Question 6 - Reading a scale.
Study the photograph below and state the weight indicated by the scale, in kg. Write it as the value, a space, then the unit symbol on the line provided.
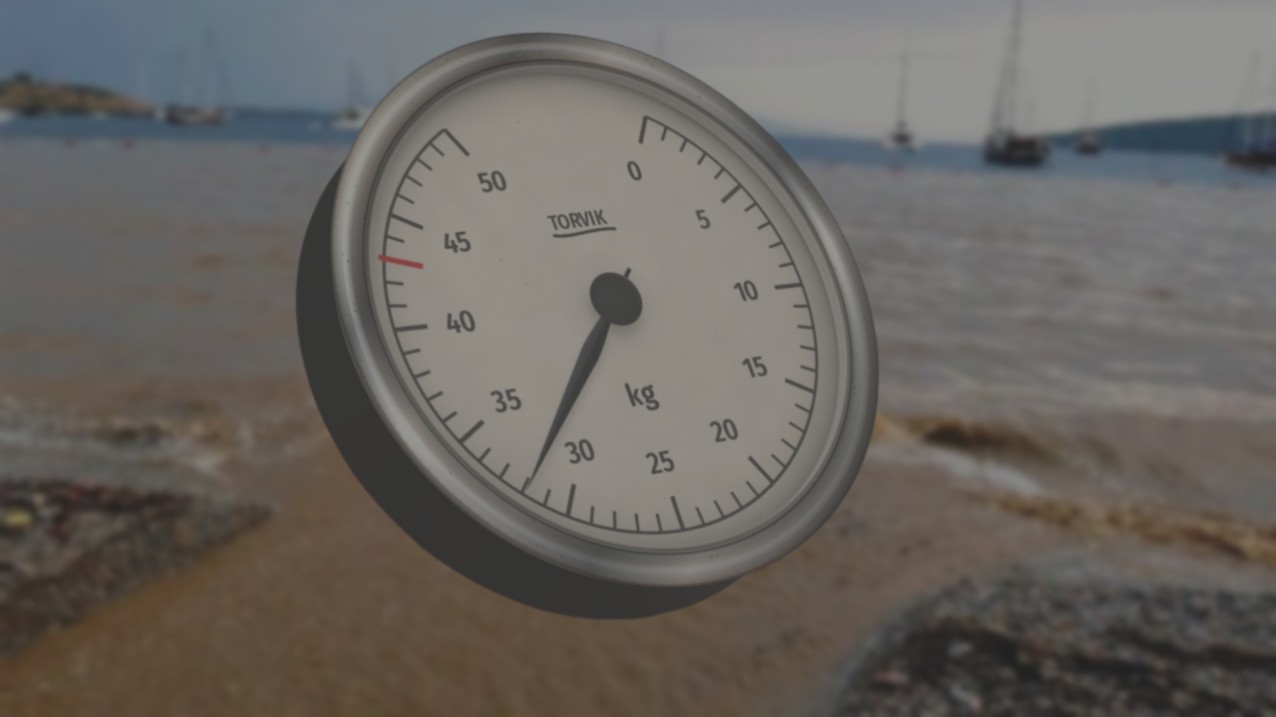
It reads 32 kg
